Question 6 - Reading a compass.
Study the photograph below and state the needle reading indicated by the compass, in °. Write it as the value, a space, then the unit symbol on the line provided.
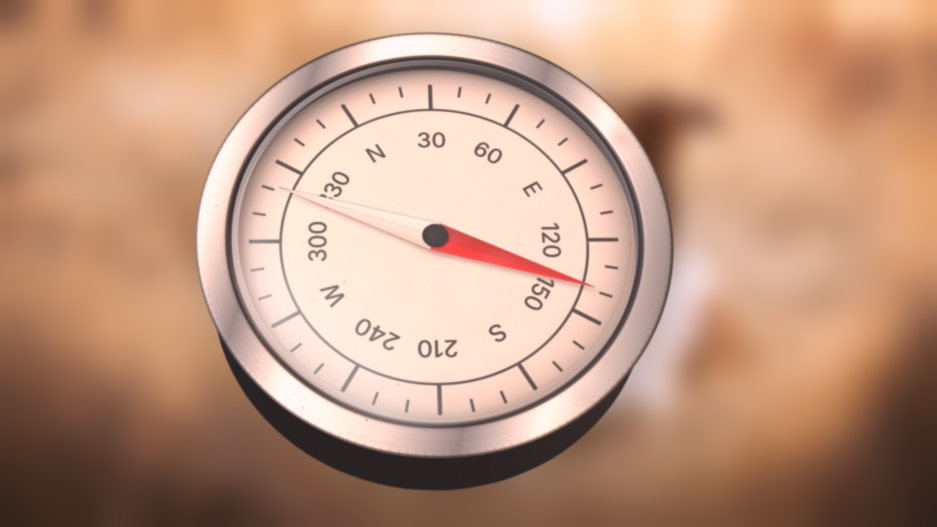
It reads 140 °
